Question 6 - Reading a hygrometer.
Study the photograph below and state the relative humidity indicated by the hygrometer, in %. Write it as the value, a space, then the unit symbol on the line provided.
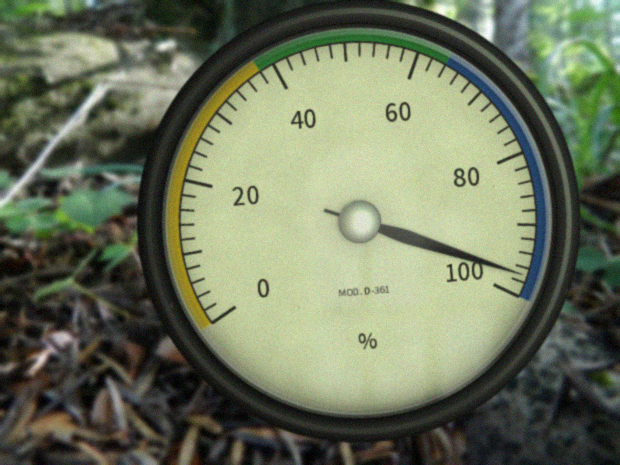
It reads 97 %
